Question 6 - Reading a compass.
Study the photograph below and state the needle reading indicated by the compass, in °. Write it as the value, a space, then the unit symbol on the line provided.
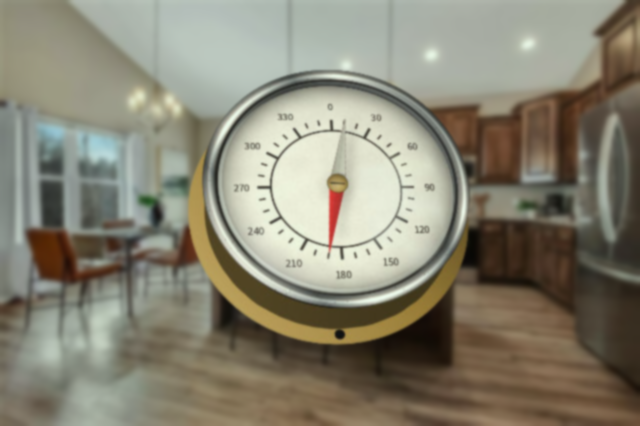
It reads 190 °
